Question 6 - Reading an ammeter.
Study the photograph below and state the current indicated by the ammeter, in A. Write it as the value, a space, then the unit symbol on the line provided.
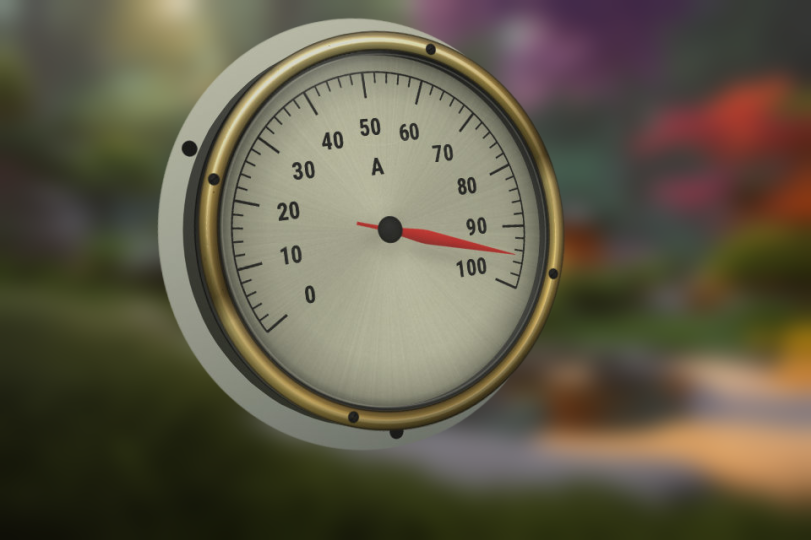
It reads 95 A
